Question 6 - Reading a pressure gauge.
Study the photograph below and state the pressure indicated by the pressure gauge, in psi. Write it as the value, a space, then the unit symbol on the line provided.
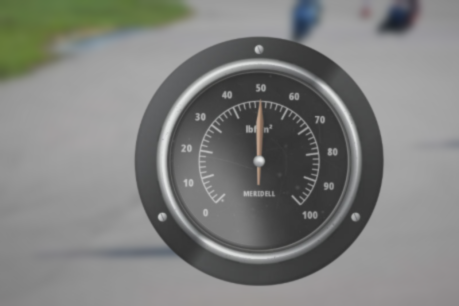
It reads 50 psi
